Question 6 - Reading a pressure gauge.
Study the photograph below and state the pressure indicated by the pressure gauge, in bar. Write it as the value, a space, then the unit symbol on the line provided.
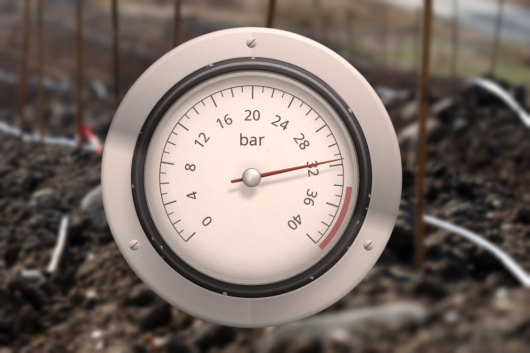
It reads 31.5 bar
